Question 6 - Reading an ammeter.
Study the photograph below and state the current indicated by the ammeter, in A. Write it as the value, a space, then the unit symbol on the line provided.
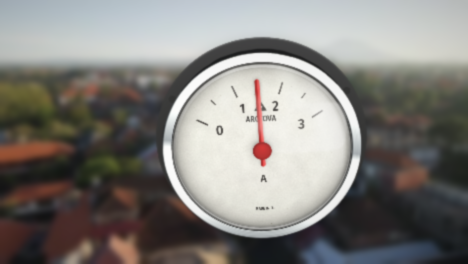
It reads 1.5 A
